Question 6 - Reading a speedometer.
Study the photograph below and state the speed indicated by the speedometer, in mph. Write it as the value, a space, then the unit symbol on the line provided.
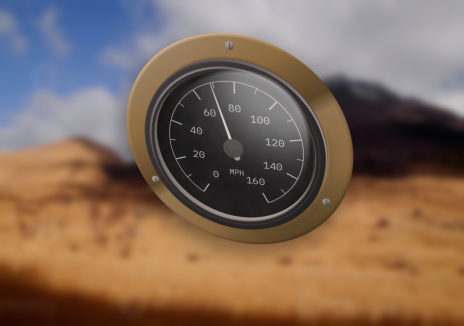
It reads 70 mph
